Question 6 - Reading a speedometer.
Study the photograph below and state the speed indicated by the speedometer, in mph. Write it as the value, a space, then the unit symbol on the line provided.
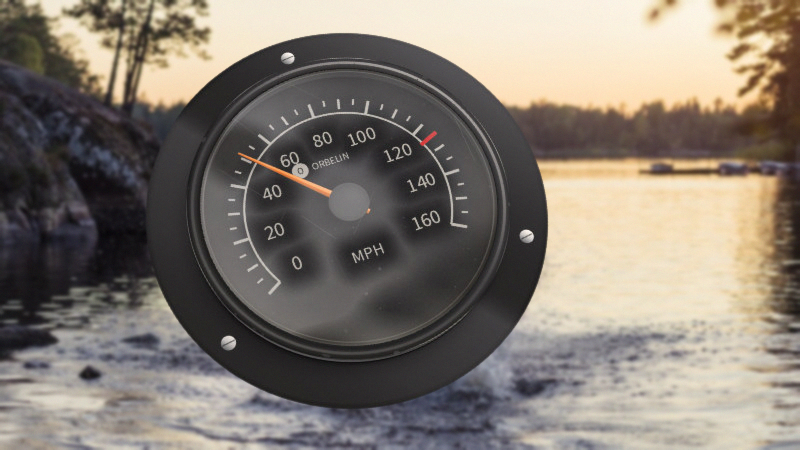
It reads 50 mph
